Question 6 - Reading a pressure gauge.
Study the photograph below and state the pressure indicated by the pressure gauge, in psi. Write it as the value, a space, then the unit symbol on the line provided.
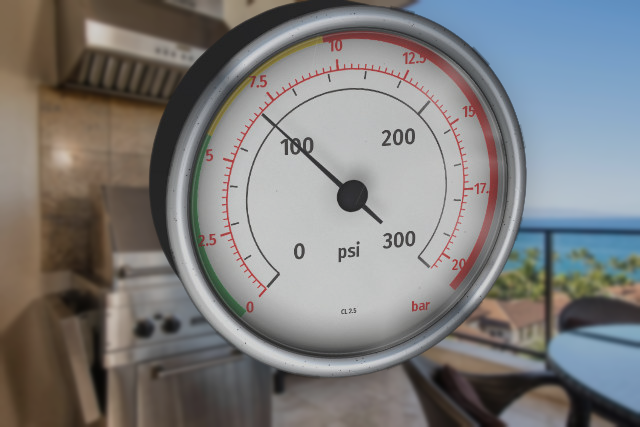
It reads 100 psi
